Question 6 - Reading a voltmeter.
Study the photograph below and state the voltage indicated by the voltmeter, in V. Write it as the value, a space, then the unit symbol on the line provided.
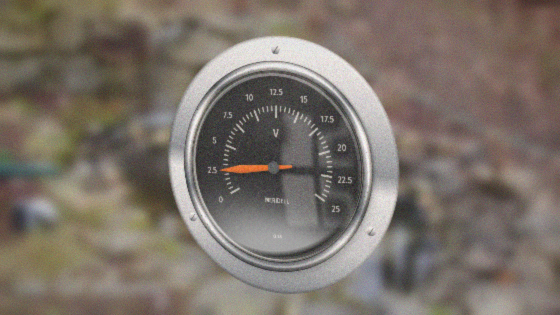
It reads 2.5 V
